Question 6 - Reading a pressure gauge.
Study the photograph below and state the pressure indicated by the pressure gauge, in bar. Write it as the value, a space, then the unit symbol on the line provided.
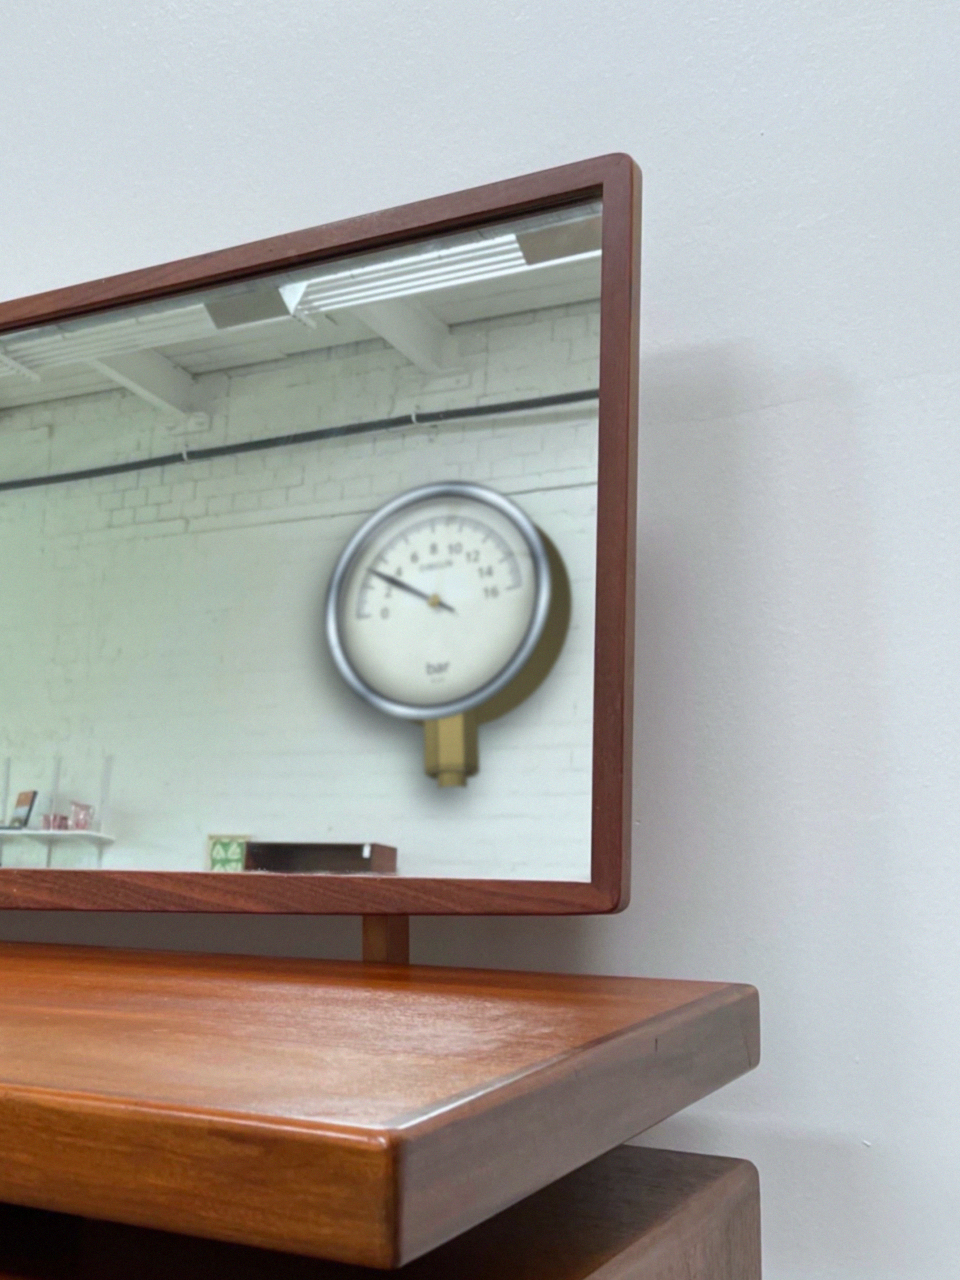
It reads 3 bar
